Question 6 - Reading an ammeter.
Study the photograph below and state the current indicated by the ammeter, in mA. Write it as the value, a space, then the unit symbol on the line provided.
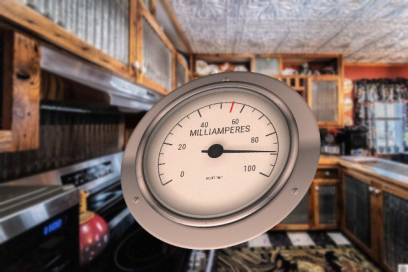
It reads 90 mA
